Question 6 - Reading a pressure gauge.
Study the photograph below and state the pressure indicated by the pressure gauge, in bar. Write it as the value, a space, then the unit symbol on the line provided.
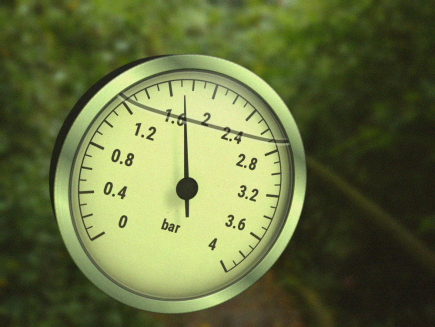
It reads 1.7 bar
